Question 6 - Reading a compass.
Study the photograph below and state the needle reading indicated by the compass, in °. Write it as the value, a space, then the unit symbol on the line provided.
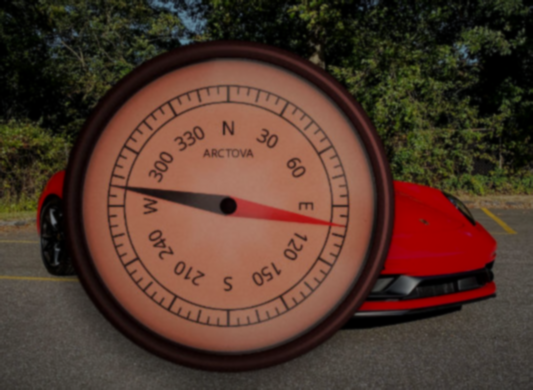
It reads 100 °
